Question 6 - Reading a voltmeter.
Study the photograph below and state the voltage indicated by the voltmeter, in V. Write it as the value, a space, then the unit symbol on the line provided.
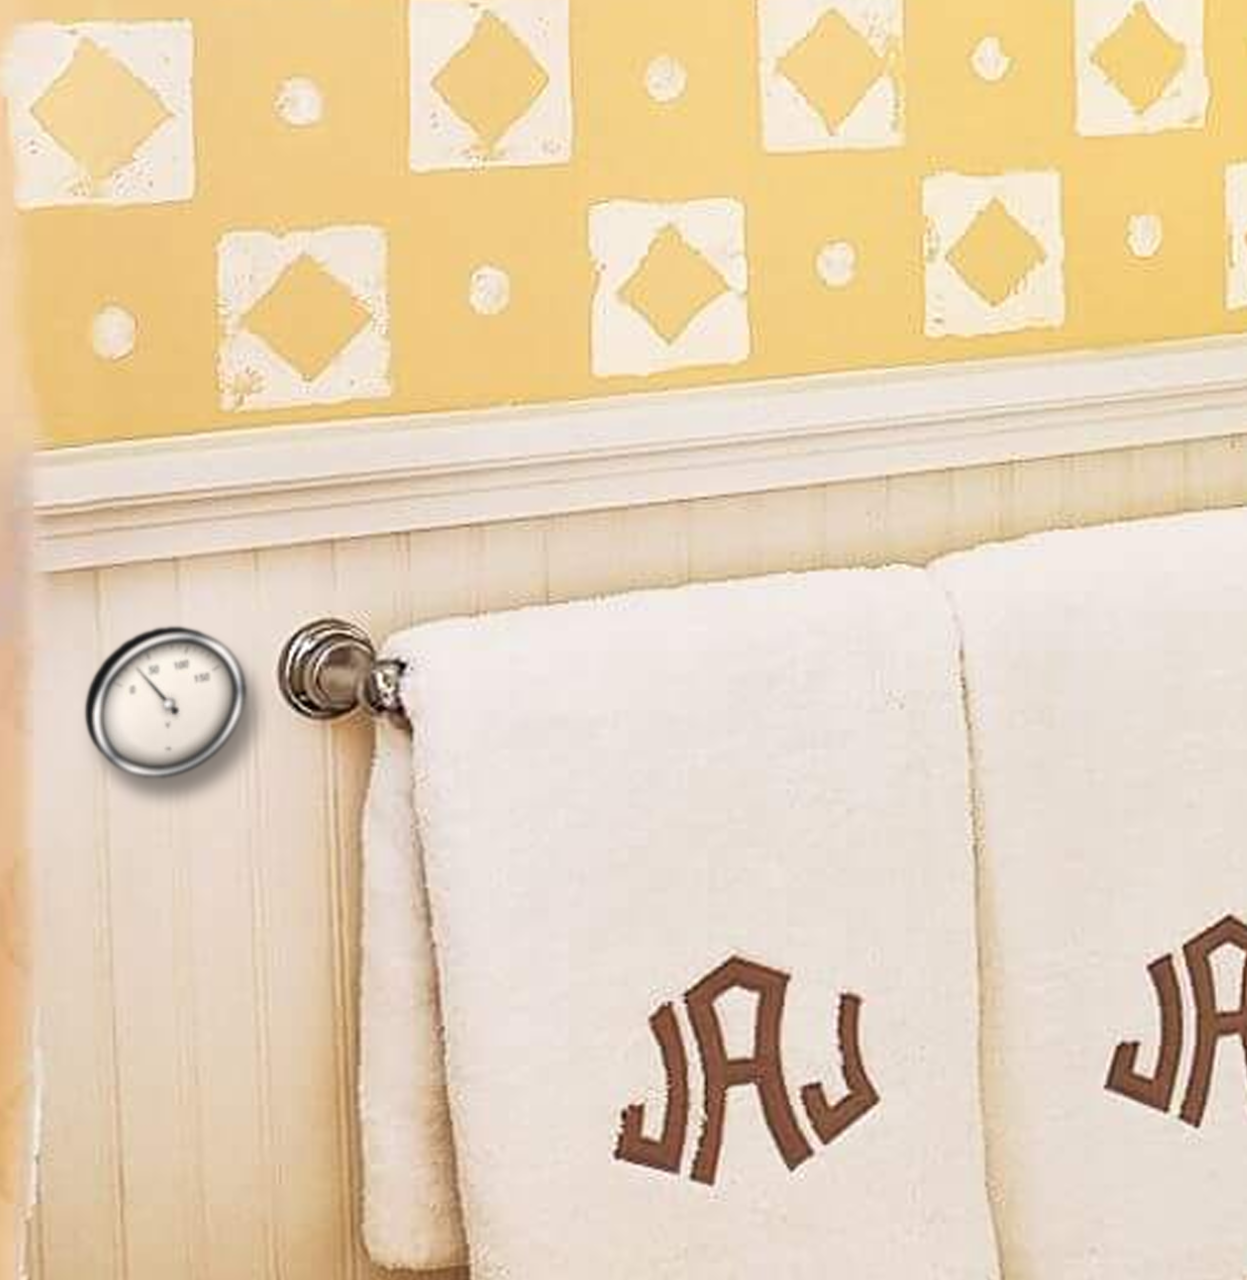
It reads 30 V
